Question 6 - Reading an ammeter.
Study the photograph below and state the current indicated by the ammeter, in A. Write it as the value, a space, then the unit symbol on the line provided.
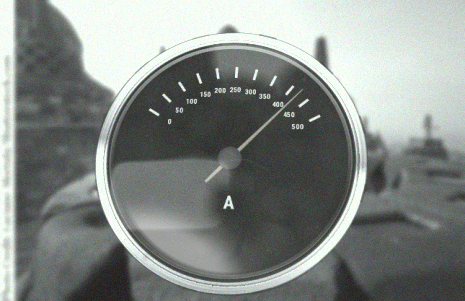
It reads 425 A
